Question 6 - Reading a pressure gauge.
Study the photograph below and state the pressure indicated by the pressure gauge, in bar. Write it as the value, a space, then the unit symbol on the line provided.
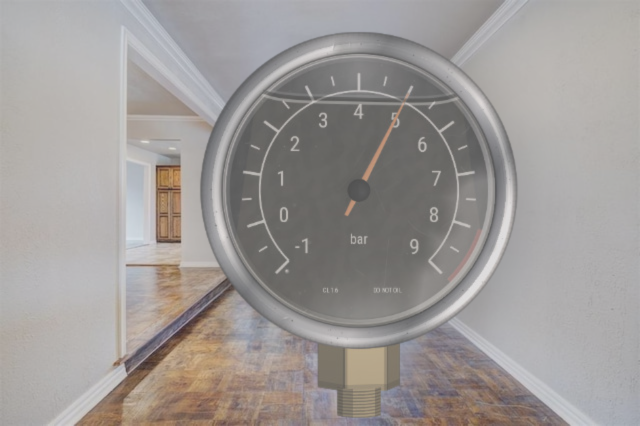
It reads 5 bar
